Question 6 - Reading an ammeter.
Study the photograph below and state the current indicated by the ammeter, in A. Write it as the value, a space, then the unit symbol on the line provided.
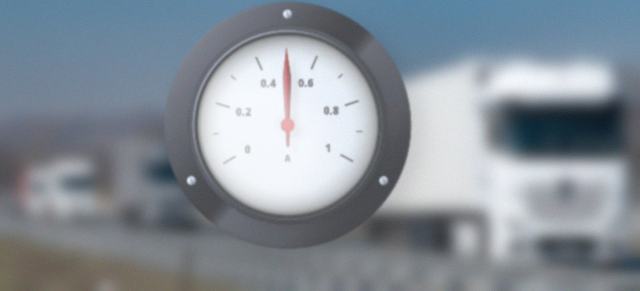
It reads 0.5 A
